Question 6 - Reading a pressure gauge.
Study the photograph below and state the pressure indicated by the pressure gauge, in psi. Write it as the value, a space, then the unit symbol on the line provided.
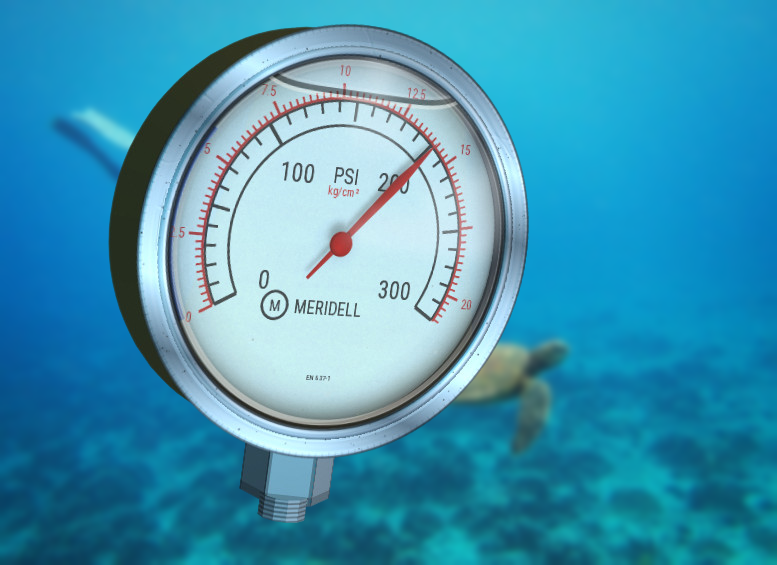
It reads 200 psi
